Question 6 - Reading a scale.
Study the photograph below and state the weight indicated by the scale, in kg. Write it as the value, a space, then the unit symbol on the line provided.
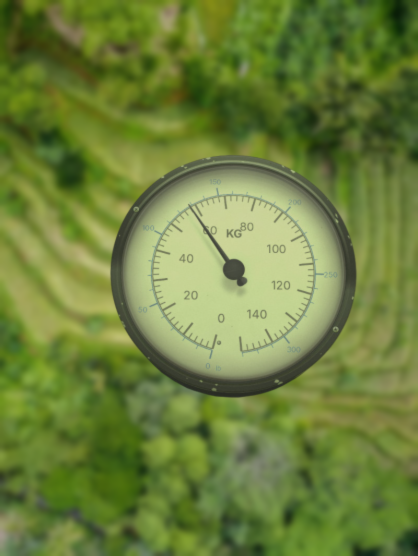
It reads 58 kg
